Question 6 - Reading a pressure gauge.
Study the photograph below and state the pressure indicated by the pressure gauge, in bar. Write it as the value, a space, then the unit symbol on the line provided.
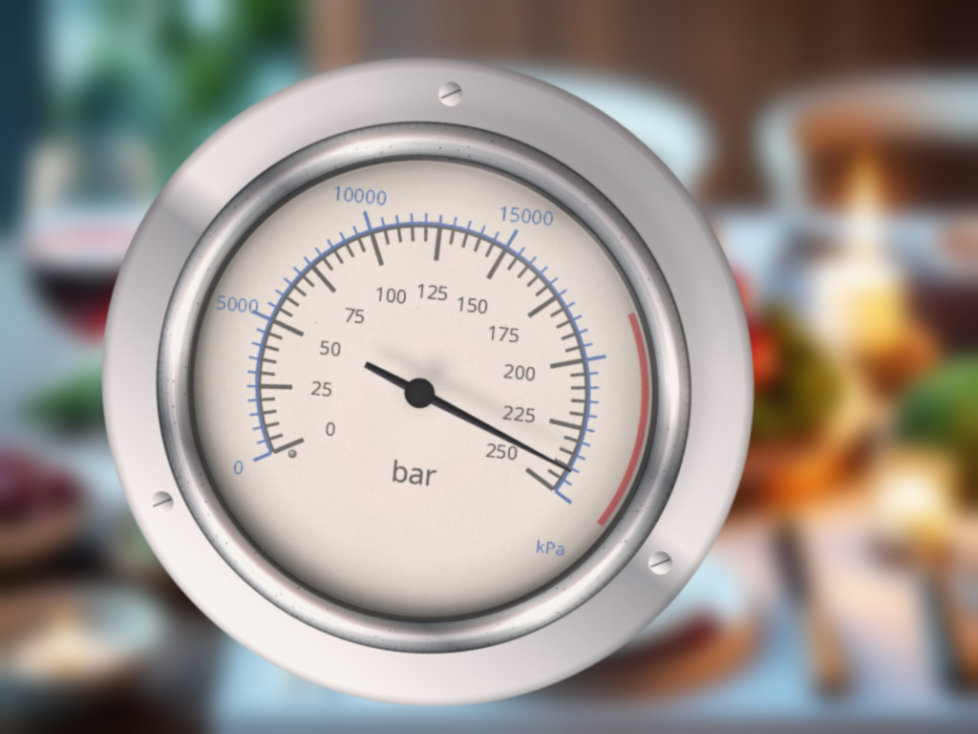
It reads 240 bar
